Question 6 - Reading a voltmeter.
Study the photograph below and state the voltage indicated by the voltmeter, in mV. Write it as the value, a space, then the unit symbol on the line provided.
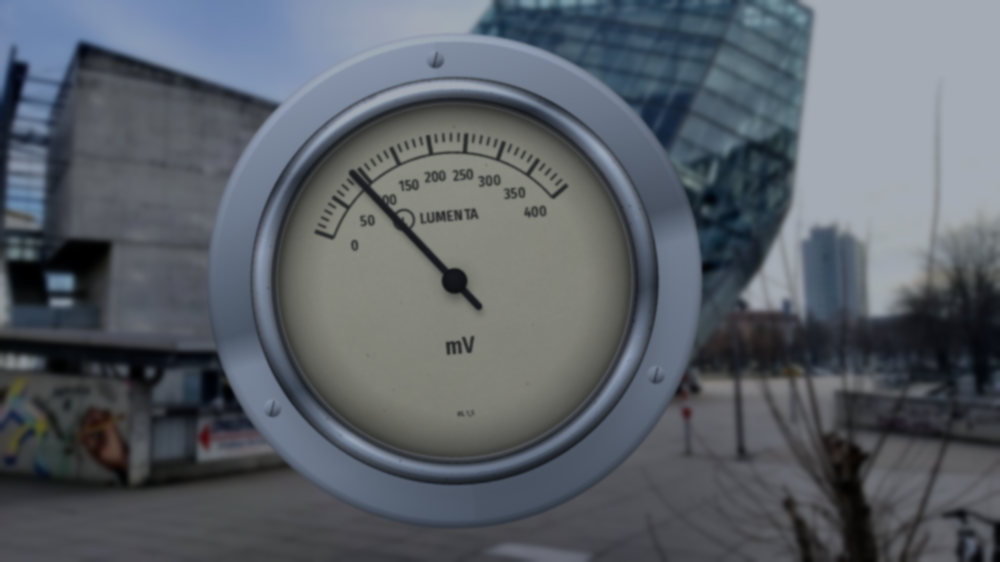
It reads 90 mV
